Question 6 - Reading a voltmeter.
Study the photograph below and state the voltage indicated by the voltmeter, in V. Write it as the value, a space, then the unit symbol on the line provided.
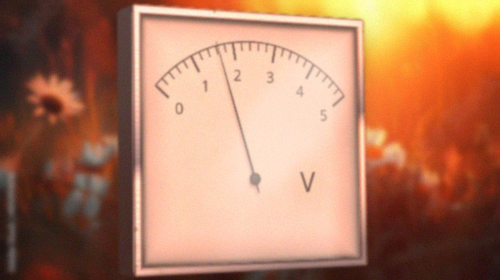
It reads 1.6 V
